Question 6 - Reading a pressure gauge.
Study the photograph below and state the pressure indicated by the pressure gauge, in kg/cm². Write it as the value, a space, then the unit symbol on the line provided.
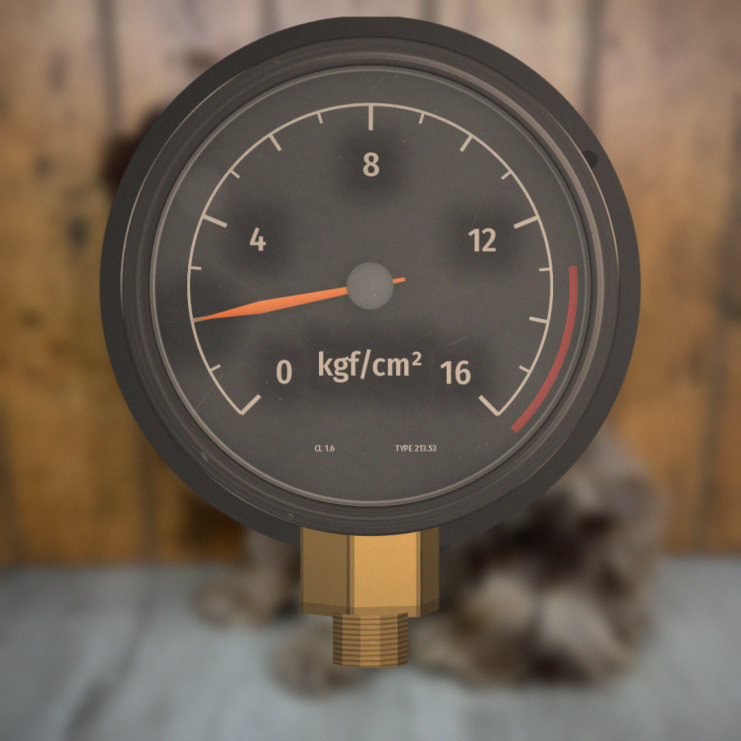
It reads 2 kg/cm²
